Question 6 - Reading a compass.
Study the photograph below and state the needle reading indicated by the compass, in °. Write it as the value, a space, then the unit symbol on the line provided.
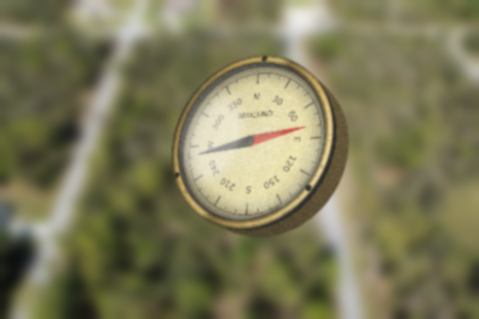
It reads 80 °
